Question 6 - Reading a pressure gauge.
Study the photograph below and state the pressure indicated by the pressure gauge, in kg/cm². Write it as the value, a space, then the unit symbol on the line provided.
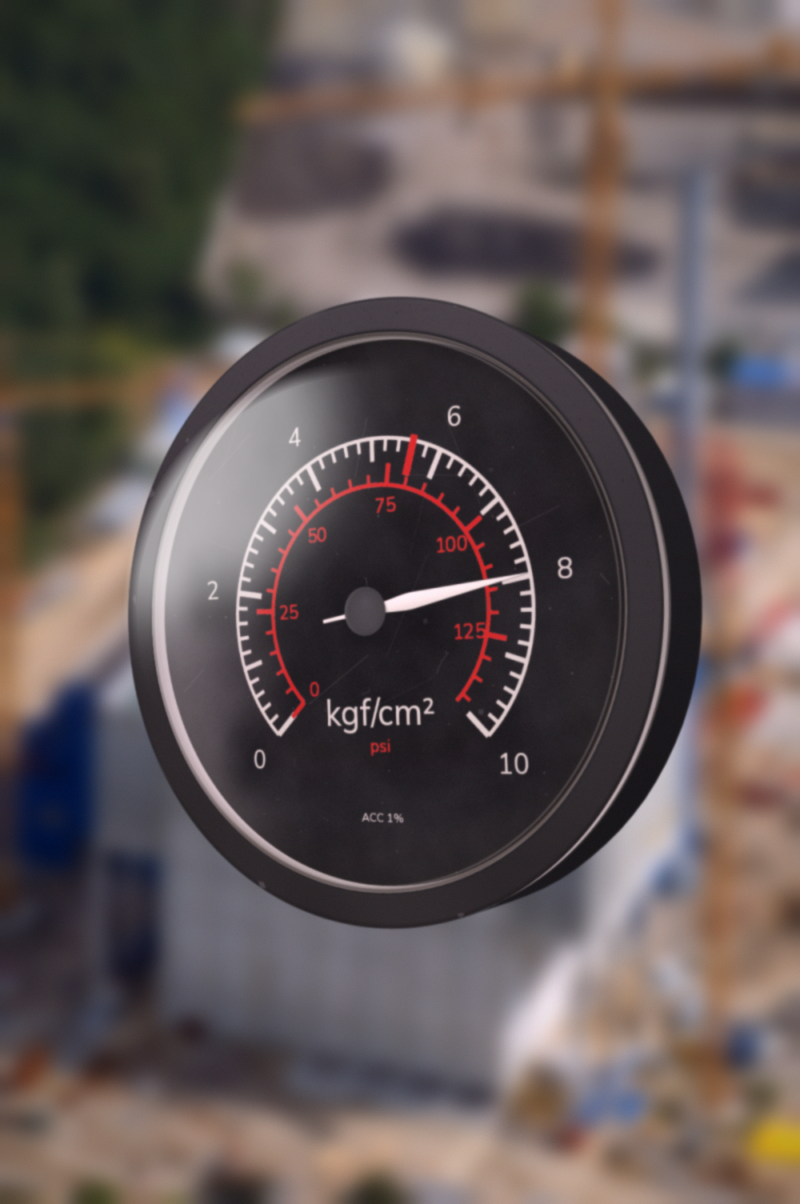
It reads 8 kg/cm²
